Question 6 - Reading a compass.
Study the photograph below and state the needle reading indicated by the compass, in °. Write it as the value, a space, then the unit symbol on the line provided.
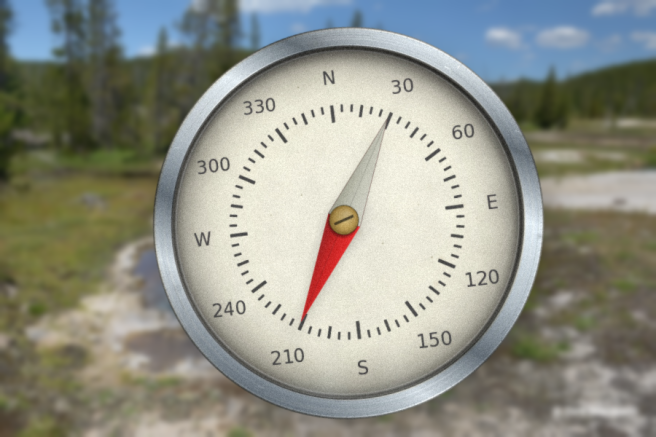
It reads 210 °
